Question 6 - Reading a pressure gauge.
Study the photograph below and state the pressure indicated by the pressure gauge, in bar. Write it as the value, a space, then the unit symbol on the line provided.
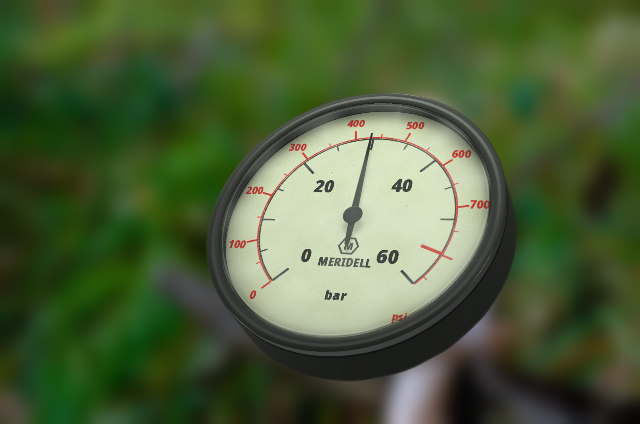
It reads 30 bar
